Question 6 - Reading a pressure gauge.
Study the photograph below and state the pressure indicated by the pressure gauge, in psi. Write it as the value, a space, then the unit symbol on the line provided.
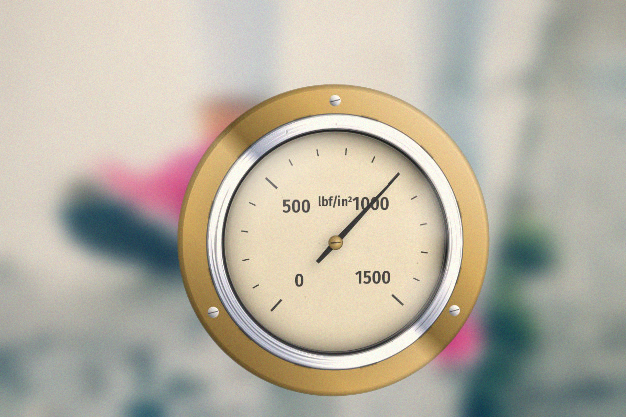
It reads 1000 psi
